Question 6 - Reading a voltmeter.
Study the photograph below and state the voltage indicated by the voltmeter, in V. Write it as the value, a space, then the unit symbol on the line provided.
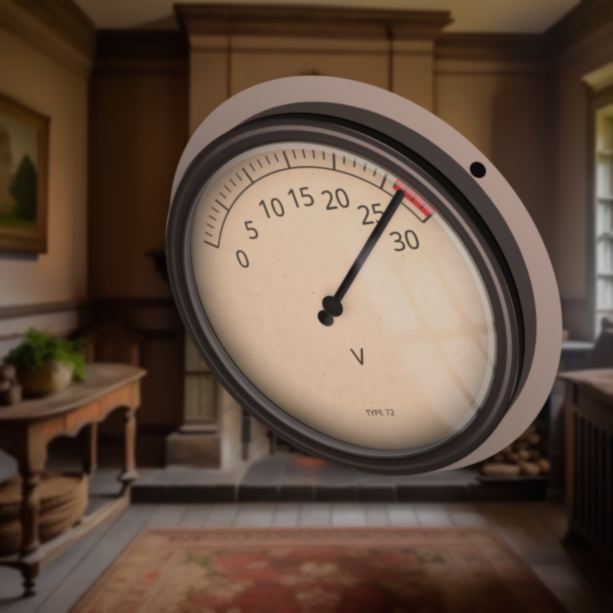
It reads 27 V
